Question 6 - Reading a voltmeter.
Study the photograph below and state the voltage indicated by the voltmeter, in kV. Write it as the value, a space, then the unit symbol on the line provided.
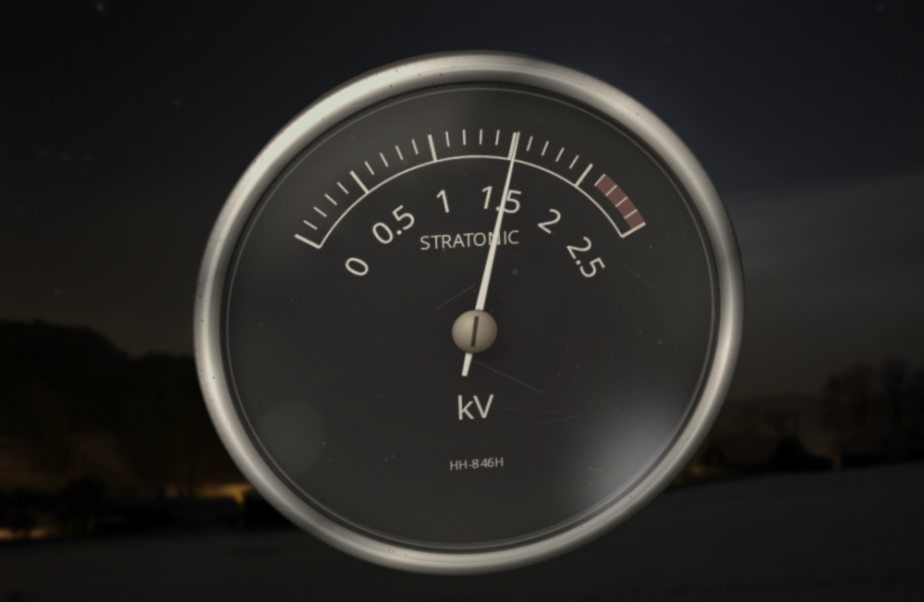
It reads 1.5 kV
